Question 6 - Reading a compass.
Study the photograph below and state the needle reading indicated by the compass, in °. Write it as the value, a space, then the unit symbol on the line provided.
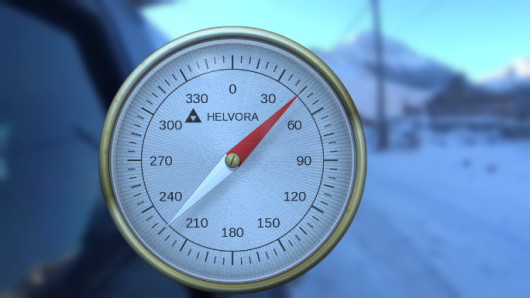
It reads 45 °
